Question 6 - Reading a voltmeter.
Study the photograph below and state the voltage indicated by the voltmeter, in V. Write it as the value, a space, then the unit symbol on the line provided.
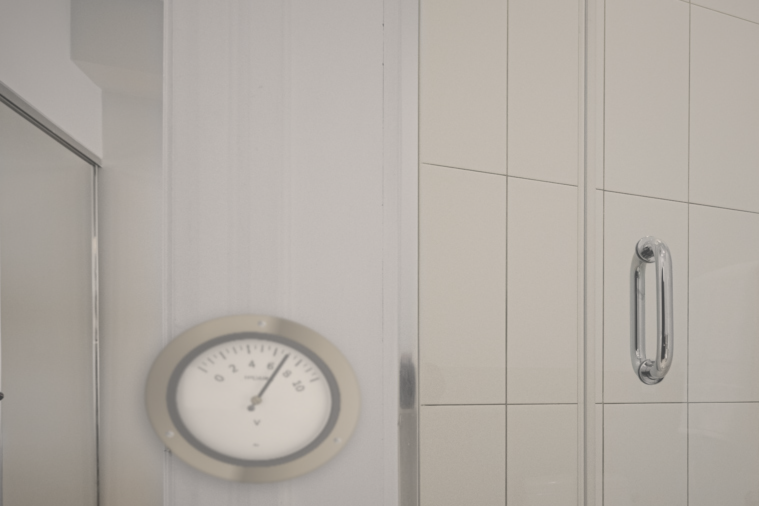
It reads 7 V
